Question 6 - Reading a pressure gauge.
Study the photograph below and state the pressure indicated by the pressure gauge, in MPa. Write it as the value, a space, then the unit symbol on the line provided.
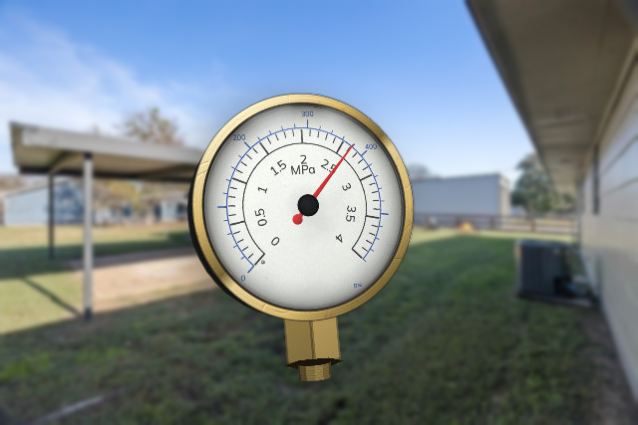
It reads 2.6 MPa
